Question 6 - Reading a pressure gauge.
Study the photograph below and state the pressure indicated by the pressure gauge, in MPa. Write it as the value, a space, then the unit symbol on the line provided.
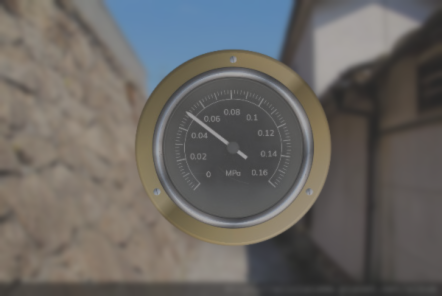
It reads 0.05 MPa
